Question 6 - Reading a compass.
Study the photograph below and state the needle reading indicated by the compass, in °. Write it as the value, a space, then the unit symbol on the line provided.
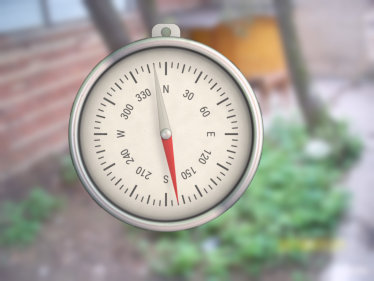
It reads 170 °
